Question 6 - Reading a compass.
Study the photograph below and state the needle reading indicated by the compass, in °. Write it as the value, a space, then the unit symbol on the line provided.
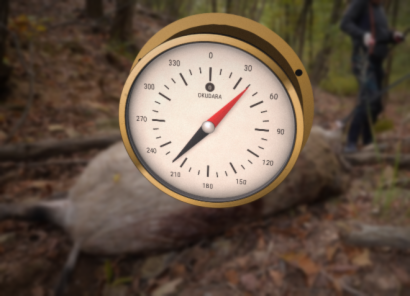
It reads 40 °
